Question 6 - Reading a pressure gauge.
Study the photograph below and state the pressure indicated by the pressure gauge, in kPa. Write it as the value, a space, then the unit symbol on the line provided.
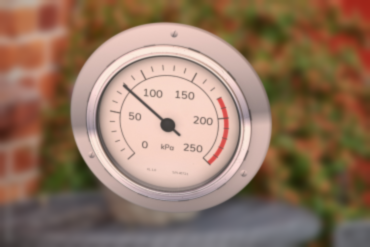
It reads 80 kPa
